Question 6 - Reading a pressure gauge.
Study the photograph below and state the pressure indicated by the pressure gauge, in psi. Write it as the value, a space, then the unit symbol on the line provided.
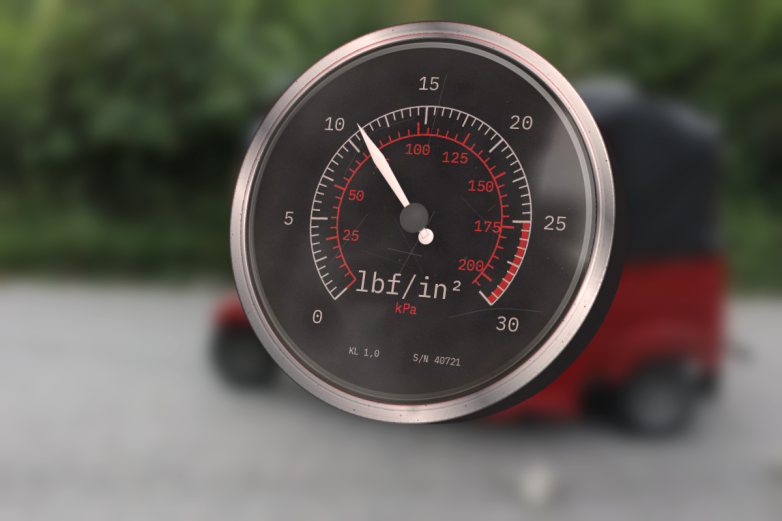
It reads 11 psi
